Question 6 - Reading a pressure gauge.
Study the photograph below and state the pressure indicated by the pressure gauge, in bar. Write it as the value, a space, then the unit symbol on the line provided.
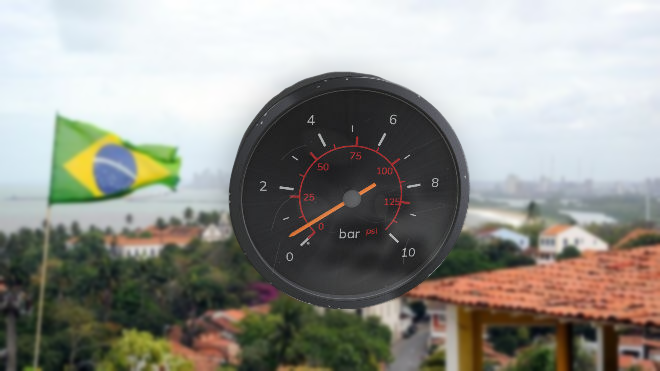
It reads 0.5 bar
